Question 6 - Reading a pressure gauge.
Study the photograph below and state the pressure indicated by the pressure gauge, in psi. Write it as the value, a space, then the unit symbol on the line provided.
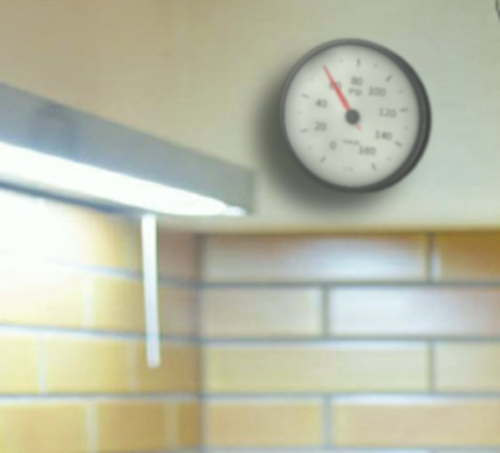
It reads 60 psi
